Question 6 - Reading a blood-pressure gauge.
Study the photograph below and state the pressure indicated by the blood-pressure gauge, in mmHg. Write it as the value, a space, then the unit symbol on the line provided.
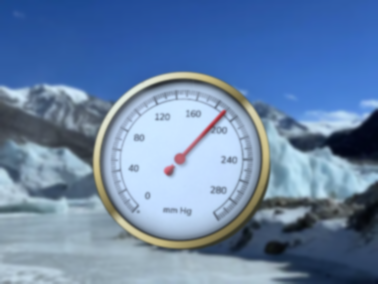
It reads 190 mmHg
